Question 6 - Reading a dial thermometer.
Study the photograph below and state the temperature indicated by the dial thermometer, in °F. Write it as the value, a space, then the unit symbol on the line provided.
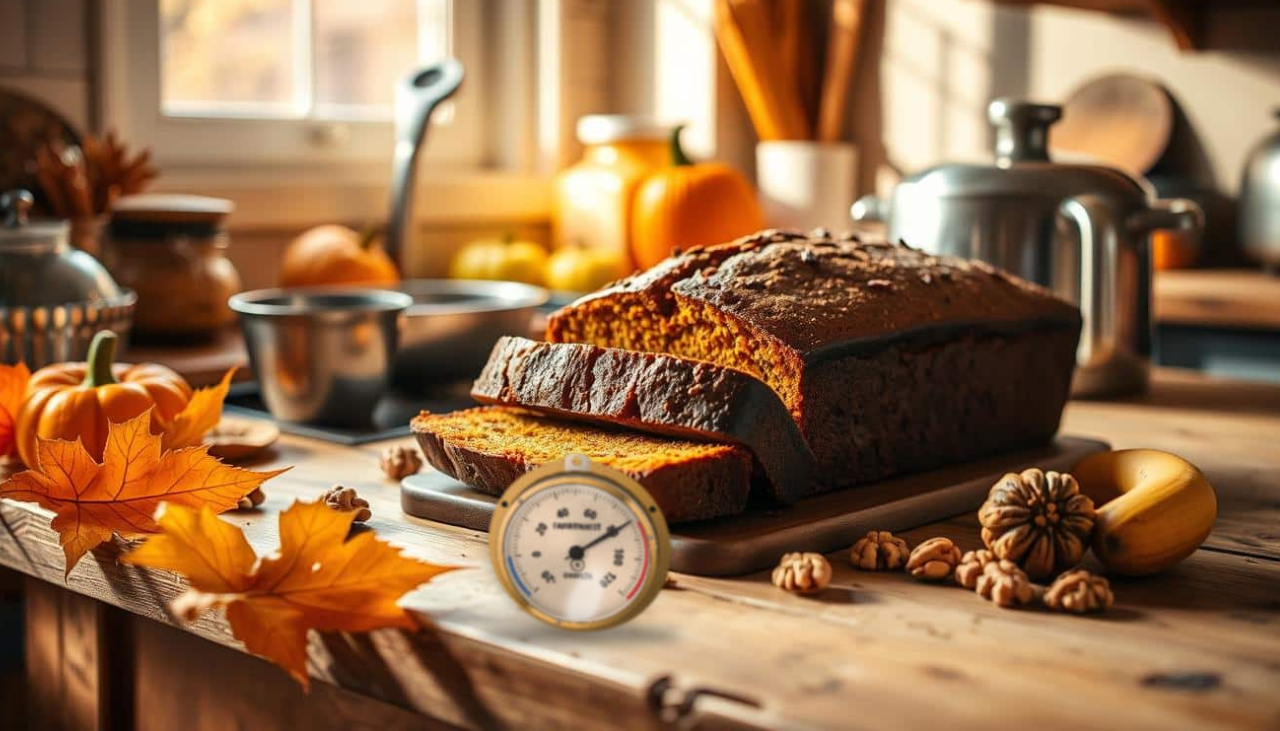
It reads 80 °F
